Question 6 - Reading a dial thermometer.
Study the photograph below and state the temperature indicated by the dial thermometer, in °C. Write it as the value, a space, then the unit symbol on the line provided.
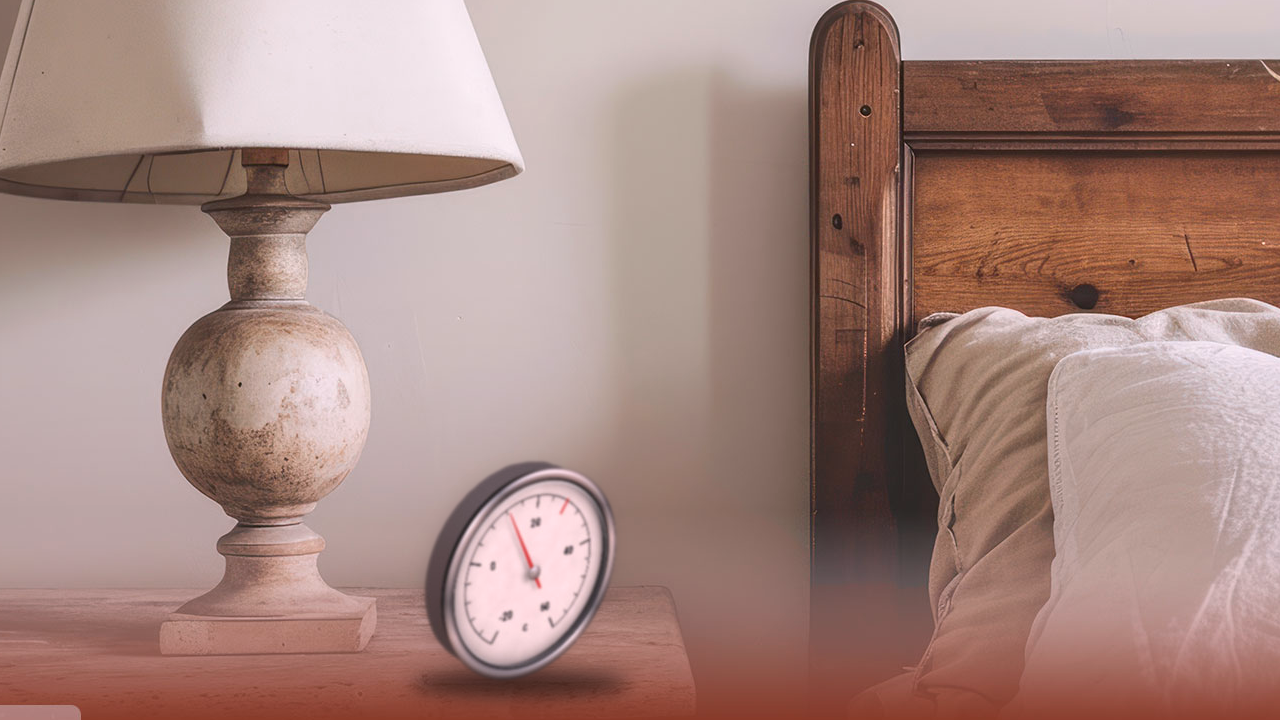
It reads 12 °C
